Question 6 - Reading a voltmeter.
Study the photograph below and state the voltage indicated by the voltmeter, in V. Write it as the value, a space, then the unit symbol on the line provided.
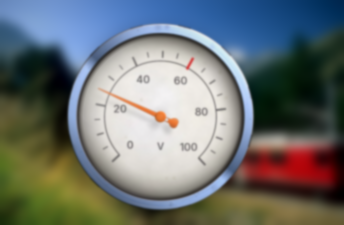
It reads 25 V
